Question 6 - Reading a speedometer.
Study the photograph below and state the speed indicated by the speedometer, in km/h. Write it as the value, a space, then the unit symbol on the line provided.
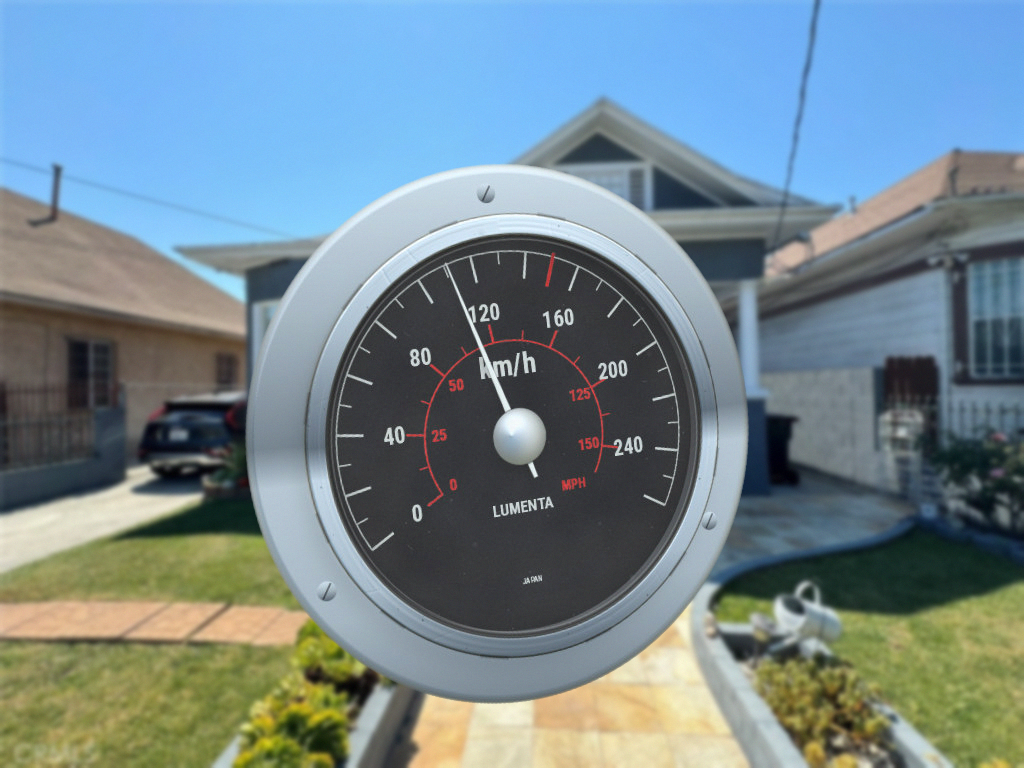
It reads 110 km/h
